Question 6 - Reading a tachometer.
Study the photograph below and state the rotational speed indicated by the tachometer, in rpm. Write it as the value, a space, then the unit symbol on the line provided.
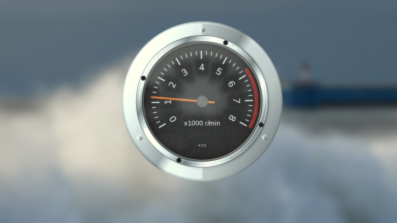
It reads 1200 rpm
